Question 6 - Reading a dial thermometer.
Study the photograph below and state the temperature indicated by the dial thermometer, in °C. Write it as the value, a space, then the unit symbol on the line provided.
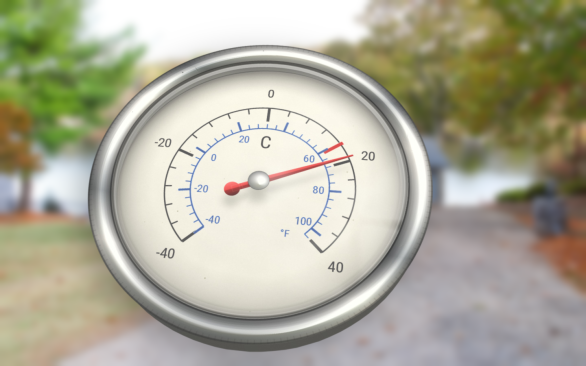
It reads 20 °C
